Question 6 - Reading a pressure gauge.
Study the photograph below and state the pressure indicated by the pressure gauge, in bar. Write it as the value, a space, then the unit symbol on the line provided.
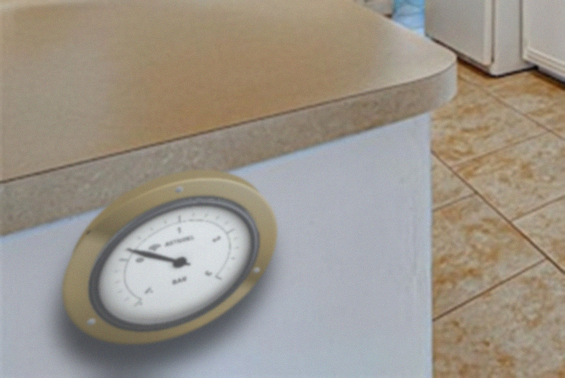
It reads 0.2 bar
